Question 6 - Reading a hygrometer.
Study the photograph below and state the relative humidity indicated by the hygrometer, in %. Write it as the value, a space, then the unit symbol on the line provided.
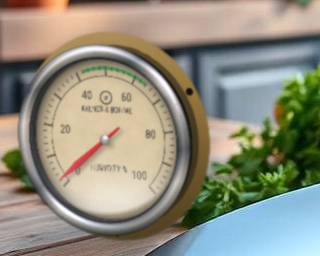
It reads 2 %
